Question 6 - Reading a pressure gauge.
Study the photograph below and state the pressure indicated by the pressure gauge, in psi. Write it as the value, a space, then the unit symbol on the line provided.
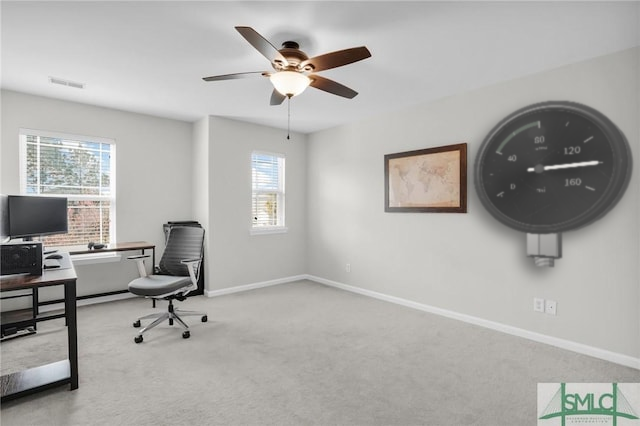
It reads 140 psi
